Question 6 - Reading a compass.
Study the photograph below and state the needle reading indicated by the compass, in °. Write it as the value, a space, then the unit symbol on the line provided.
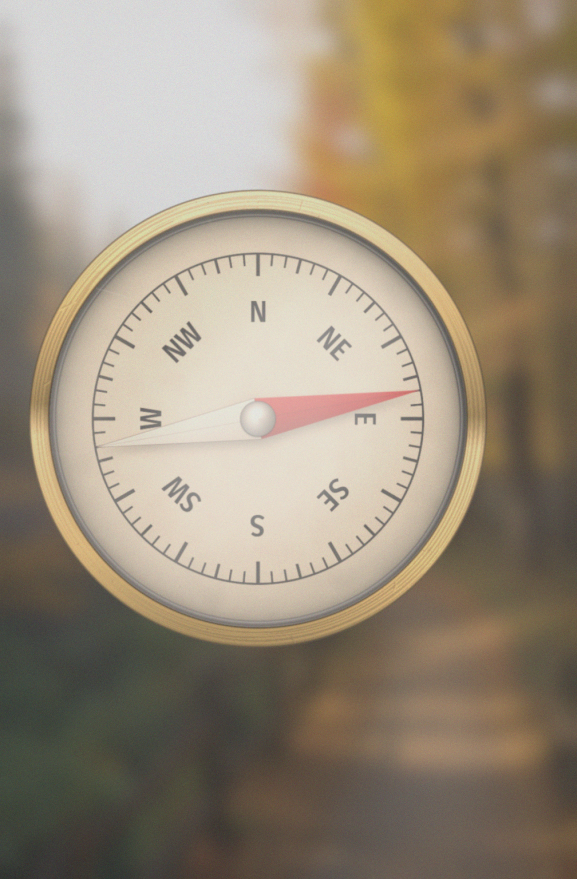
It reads 80 °
